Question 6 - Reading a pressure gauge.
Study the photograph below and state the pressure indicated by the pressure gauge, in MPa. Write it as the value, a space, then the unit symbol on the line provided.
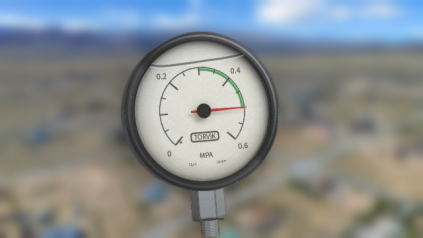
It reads 0.5 MPa
